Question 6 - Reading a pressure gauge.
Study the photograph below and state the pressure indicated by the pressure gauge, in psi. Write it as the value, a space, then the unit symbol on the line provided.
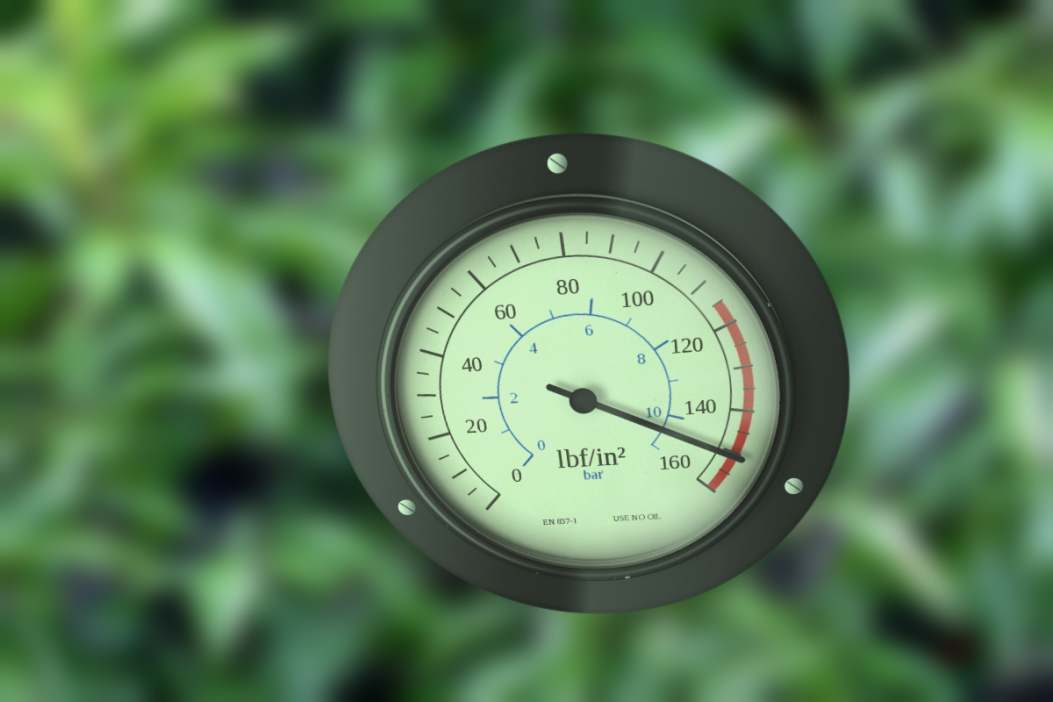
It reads 150 psi
